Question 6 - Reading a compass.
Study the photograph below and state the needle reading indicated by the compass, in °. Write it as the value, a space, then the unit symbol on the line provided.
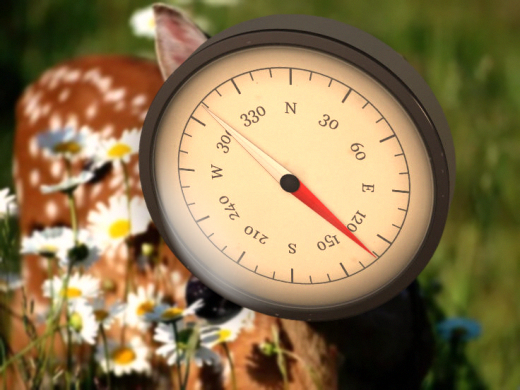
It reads 130 °
